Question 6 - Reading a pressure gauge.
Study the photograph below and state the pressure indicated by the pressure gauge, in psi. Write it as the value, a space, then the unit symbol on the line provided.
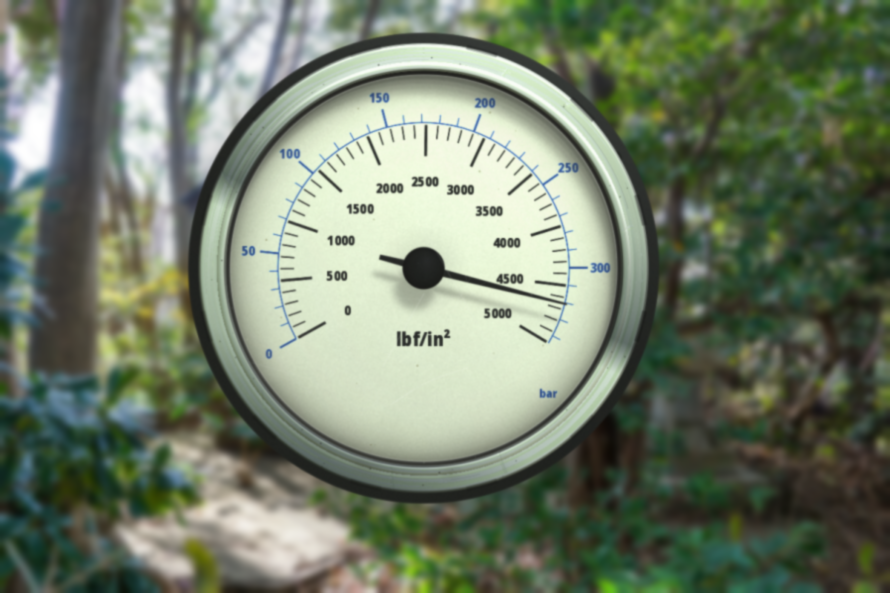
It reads 4650 psi
